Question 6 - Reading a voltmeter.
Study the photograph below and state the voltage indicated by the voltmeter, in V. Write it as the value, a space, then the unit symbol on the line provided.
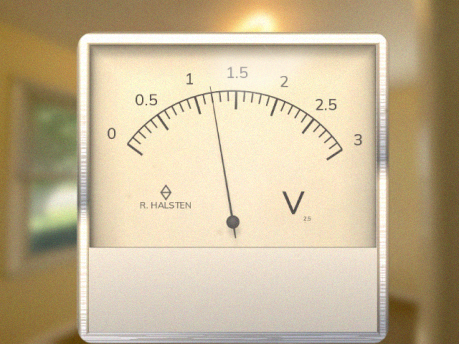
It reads 1.2 V
